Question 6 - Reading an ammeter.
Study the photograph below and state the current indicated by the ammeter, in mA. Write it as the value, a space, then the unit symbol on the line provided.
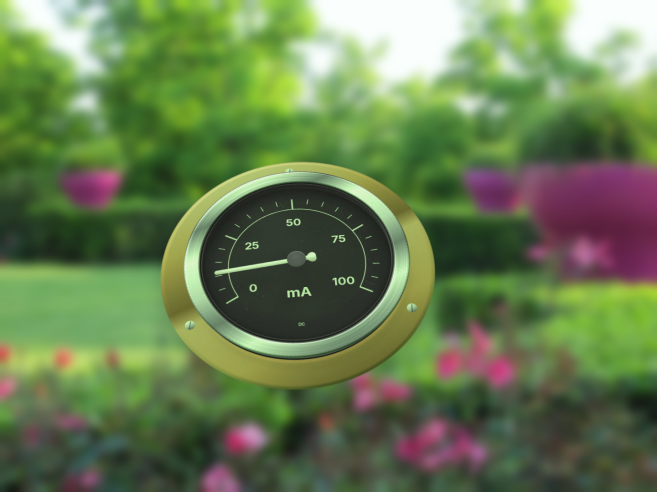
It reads 10 mA
